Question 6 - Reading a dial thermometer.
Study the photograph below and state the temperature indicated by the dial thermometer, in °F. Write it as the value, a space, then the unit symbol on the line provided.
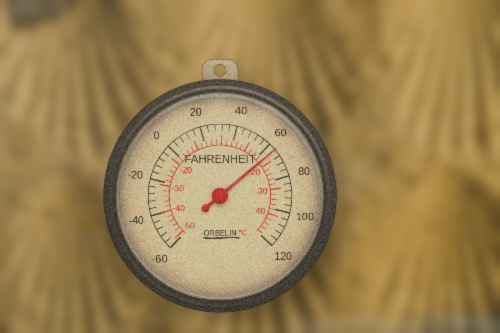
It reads 64 °F
